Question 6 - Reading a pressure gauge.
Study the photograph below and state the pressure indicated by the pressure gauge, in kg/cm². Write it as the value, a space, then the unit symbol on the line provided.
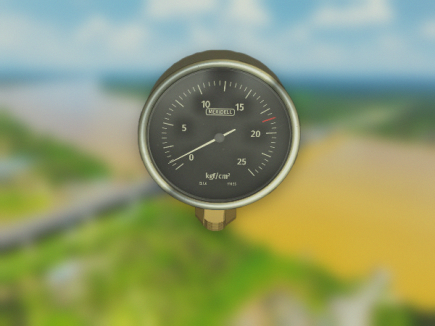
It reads 1 kg/cm²
